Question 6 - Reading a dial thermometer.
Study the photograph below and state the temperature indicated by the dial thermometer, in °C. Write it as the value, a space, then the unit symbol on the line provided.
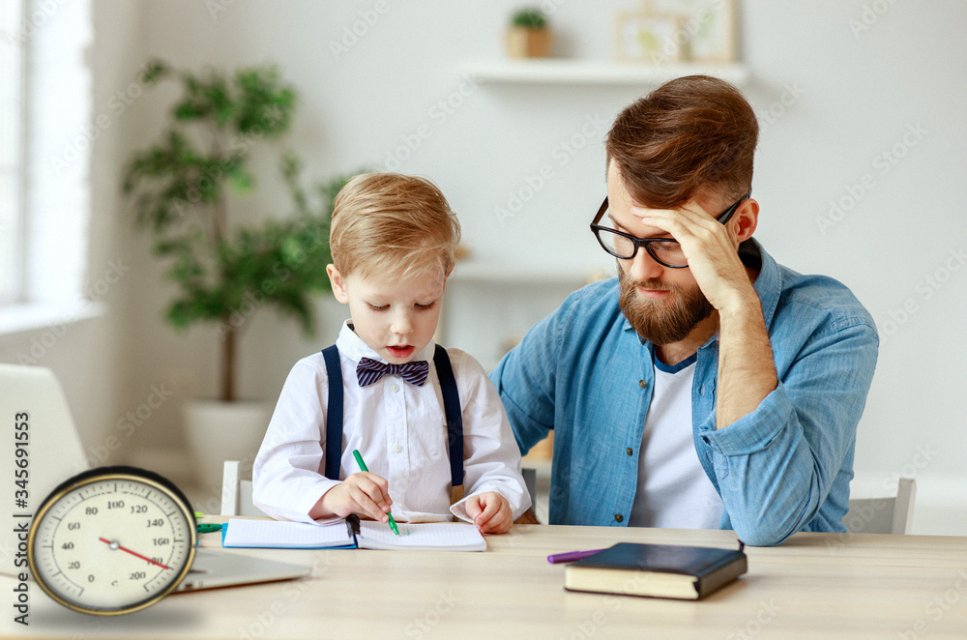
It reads 180 °C
